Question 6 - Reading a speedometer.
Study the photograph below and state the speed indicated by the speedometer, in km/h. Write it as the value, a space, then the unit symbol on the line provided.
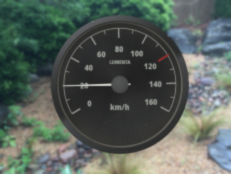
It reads 20 km/h
